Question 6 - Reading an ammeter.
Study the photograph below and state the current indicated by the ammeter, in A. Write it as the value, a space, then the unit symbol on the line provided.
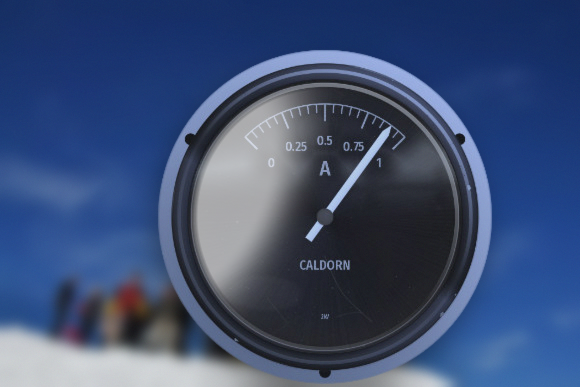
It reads 0.9 A
